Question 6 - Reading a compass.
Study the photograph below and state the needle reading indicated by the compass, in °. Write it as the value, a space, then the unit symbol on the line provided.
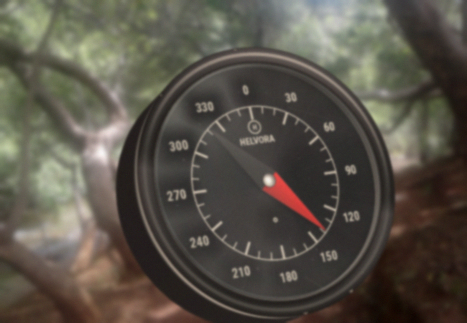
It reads 140 °
